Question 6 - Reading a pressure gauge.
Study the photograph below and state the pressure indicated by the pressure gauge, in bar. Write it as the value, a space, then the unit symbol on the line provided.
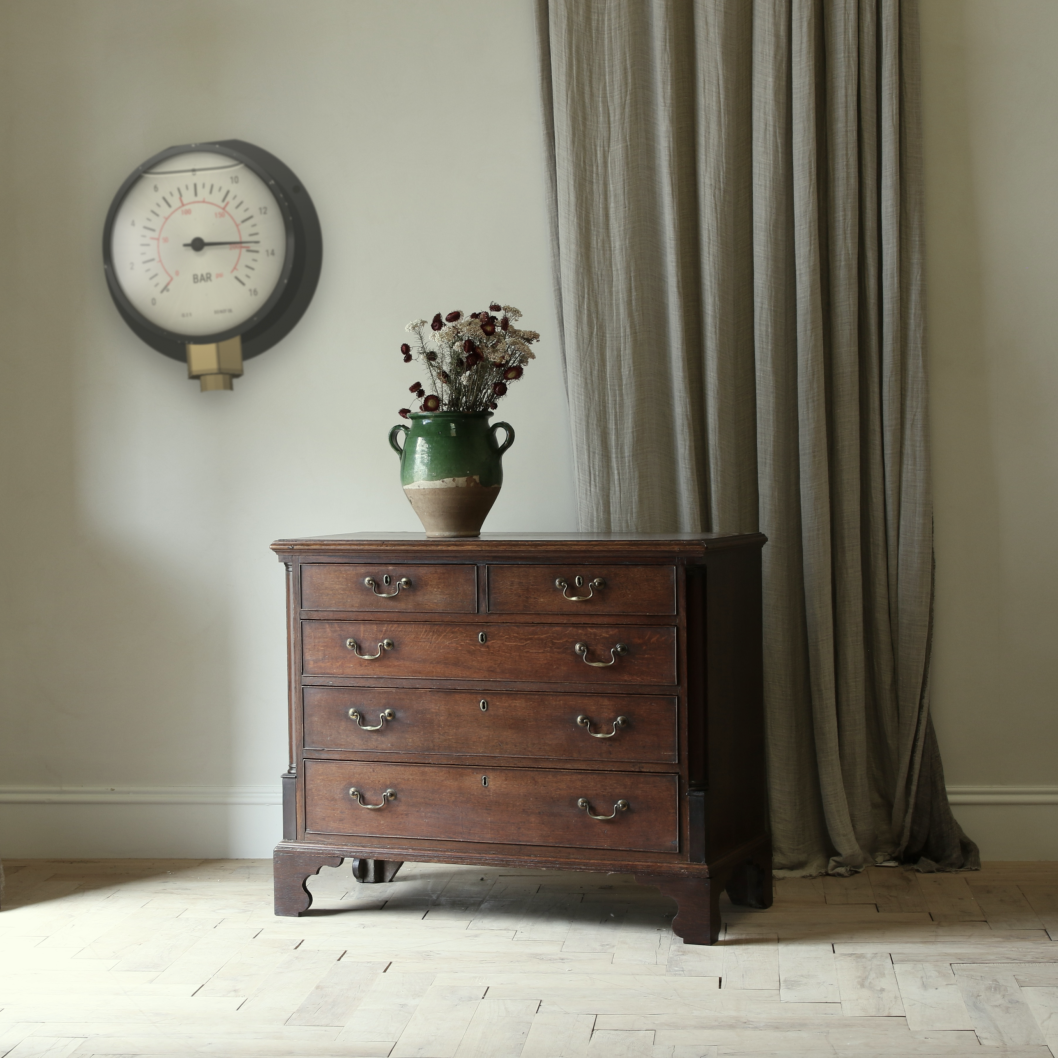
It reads 13.5 bar
